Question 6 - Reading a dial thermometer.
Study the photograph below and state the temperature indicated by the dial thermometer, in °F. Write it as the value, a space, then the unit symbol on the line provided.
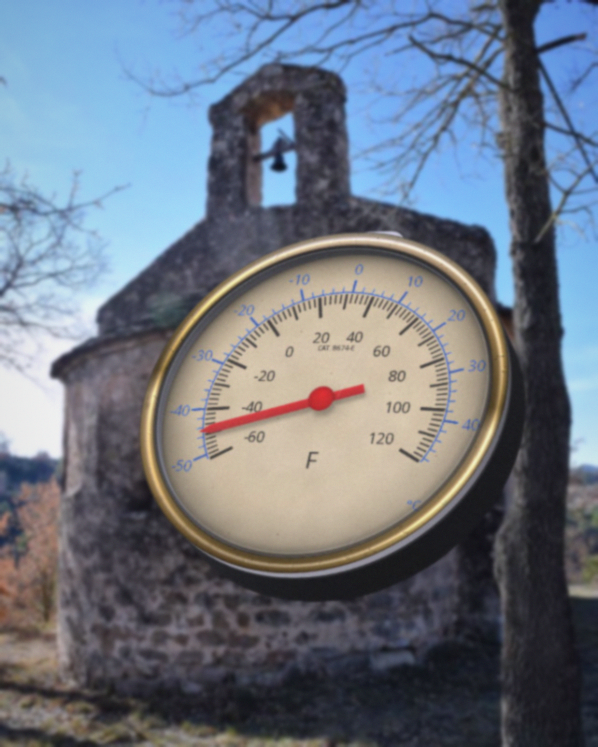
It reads -50 °F
